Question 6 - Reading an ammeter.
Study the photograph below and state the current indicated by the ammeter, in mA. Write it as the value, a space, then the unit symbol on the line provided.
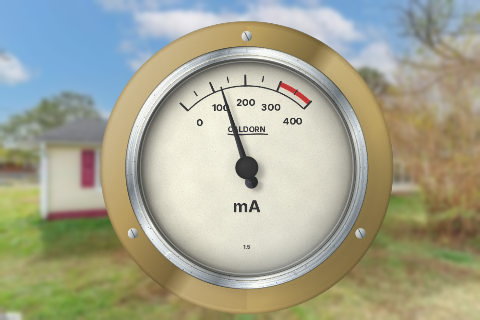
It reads 125 mA
